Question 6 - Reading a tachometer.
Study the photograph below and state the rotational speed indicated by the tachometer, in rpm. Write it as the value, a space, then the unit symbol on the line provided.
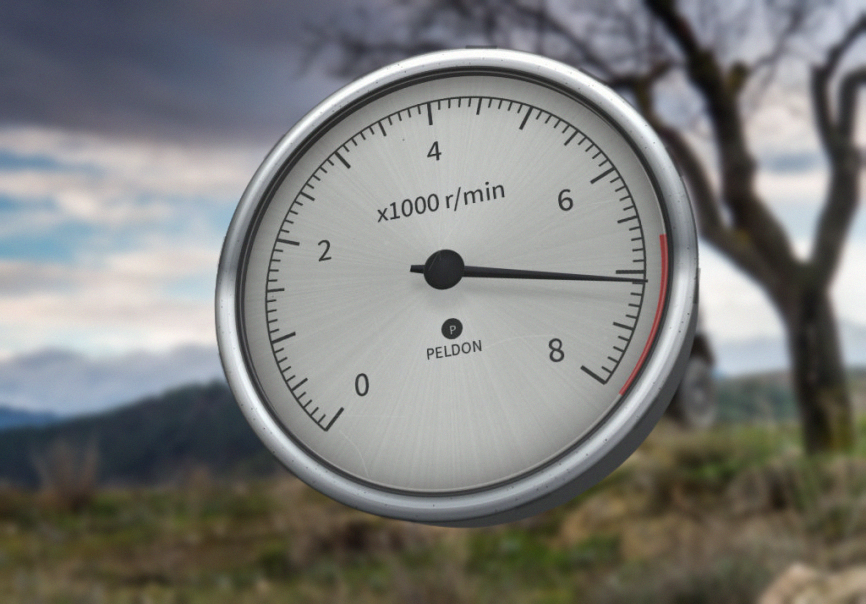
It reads 7100 rpm
